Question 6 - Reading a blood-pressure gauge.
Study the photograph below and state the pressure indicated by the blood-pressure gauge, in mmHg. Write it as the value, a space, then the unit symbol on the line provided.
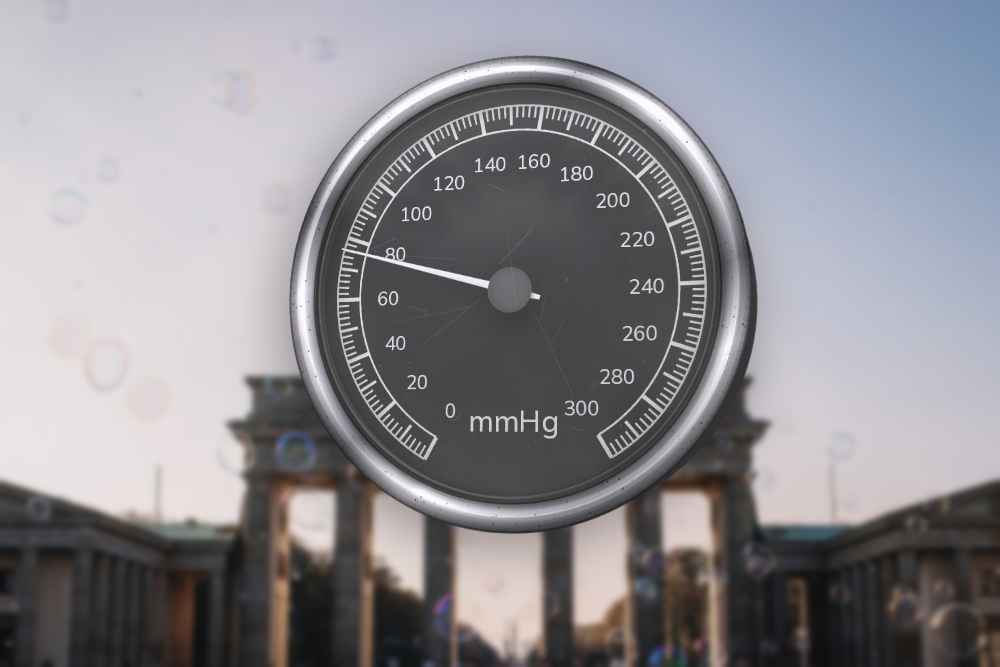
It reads 76 mmHg
